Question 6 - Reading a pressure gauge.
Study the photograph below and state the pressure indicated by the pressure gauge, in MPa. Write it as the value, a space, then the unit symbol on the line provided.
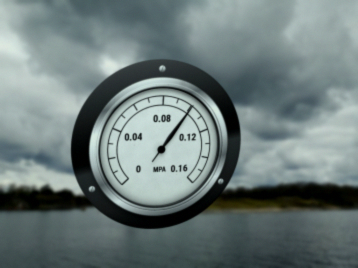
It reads 0.1 MPa
